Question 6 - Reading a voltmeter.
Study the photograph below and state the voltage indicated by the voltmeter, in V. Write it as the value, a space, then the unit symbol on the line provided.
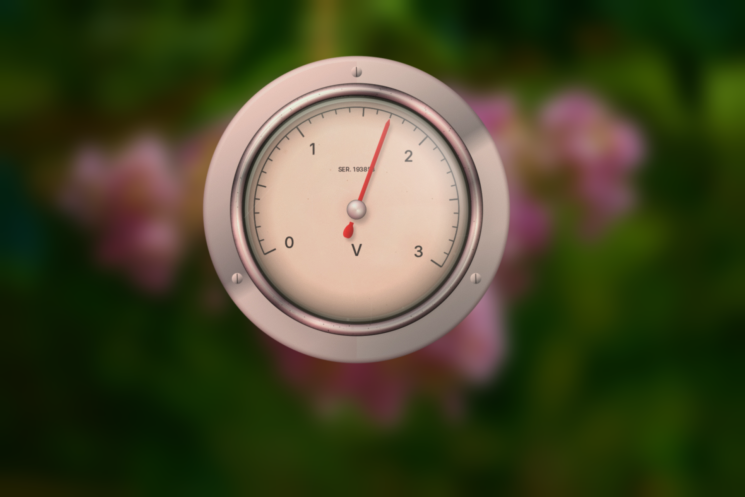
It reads 1.7 V
